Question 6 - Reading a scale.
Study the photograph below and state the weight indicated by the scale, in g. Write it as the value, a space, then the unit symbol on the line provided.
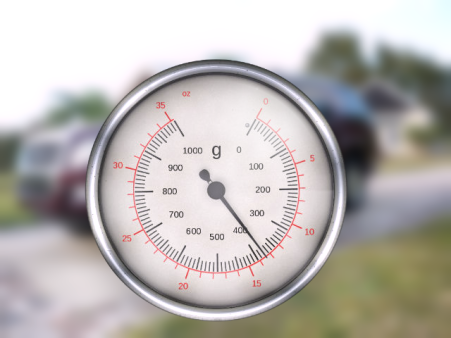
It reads 380 g
